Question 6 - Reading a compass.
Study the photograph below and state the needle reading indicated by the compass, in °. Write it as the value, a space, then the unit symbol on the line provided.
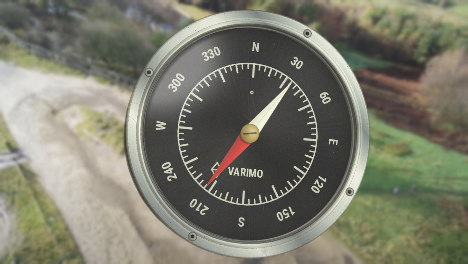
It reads 215 °
